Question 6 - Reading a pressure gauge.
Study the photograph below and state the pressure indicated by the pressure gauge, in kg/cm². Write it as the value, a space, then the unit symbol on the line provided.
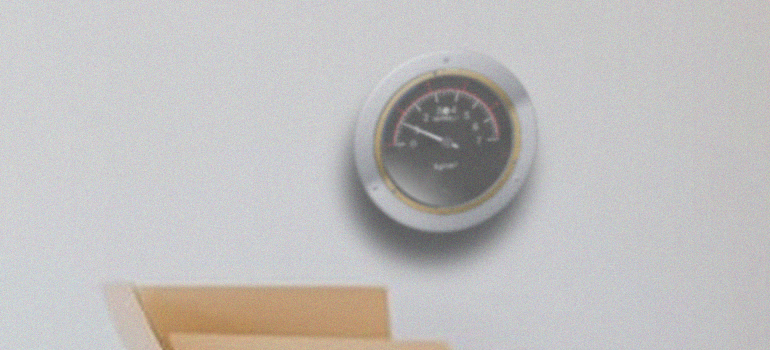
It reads 1 kg/cm²
